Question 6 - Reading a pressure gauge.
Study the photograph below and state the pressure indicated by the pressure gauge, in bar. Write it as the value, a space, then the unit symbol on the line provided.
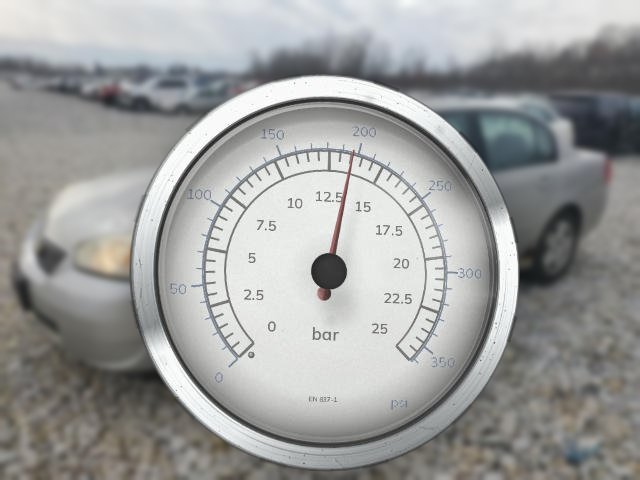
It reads 13.5 bar
